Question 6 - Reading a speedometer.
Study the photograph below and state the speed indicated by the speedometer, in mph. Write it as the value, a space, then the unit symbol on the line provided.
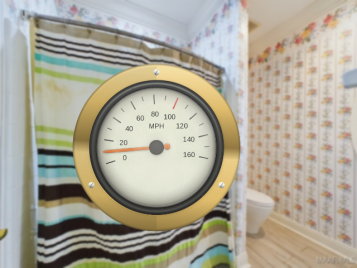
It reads 10 mph
